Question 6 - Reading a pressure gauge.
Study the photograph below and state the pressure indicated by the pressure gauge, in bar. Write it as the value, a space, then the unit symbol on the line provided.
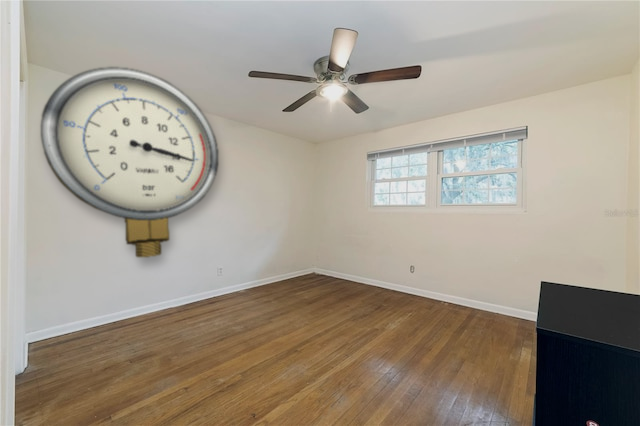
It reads 14 bar
